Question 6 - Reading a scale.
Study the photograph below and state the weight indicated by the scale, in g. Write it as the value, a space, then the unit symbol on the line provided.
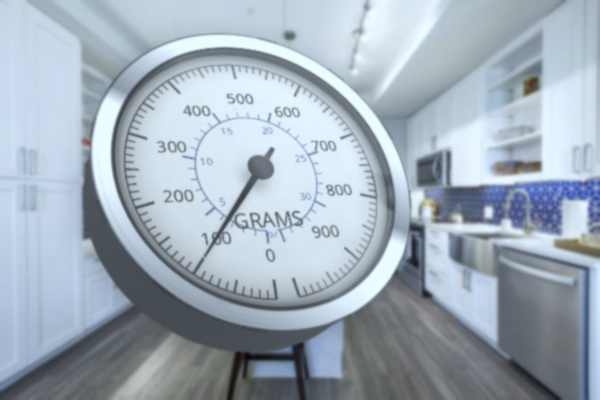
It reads 100 g
